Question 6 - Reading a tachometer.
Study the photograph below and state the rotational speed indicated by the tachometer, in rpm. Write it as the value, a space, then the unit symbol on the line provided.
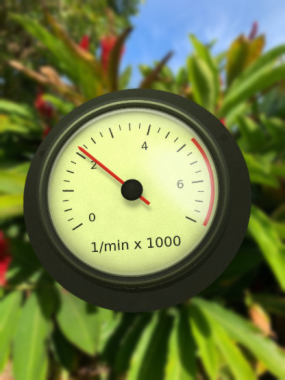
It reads 2125 rpm
